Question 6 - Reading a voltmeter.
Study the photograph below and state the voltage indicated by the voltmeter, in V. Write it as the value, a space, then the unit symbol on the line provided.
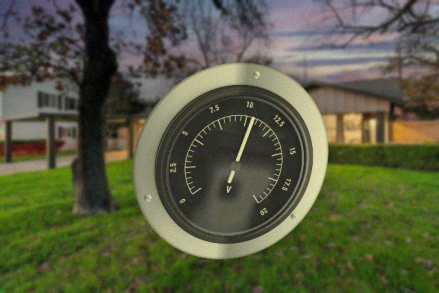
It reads 10.5 V
